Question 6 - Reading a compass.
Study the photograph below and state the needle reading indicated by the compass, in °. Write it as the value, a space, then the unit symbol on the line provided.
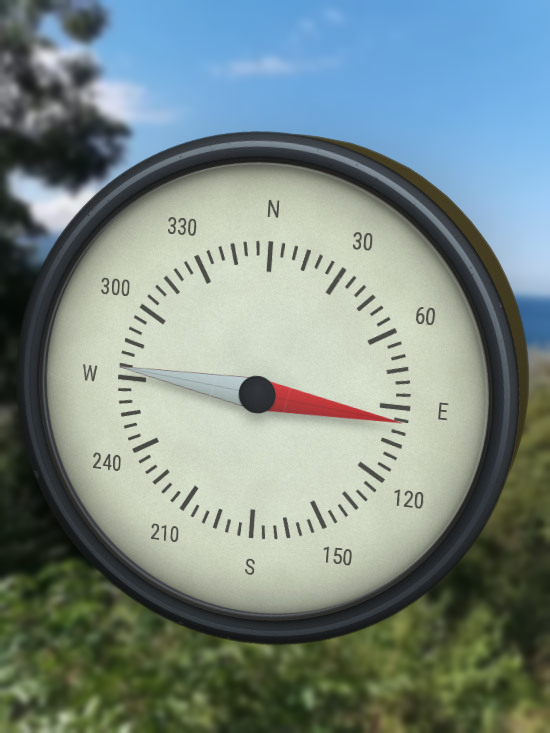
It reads 95 °
